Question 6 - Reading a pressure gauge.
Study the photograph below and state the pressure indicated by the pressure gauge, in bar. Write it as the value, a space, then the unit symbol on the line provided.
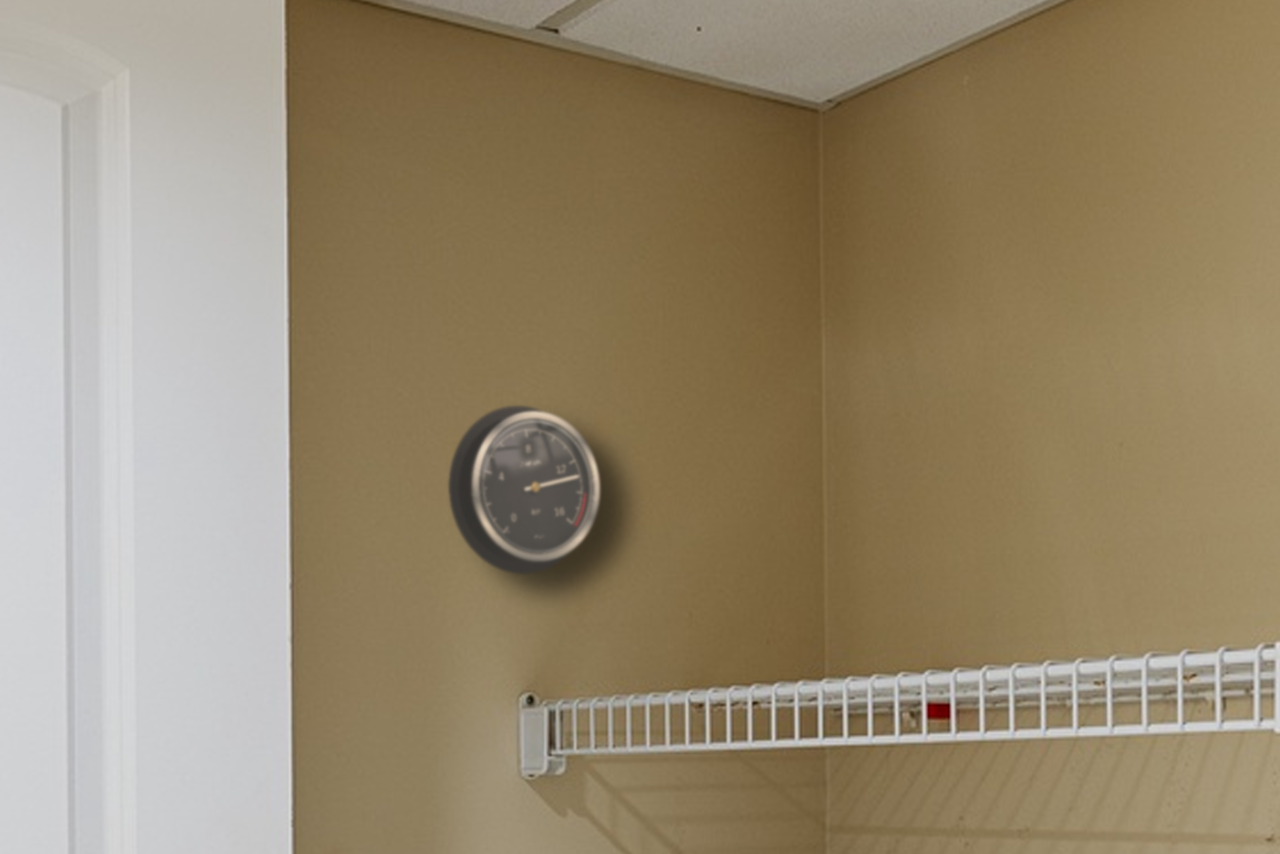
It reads 13 bar
